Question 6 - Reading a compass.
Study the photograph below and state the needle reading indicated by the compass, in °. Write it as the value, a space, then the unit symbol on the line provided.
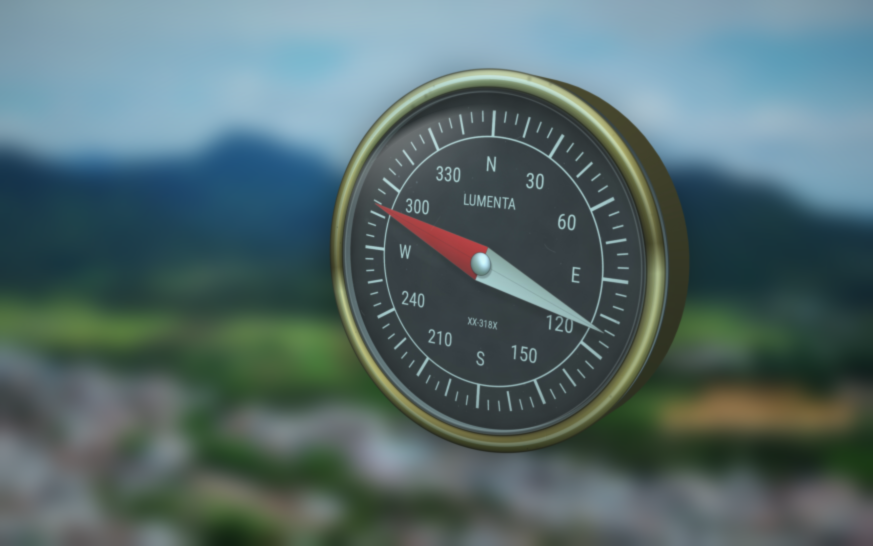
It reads 290 °
